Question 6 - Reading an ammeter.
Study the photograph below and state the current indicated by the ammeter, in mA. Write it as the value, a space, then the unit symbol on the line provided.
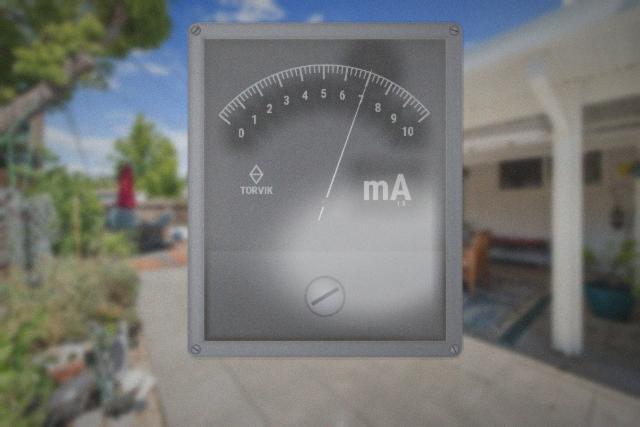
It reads 7 mA
